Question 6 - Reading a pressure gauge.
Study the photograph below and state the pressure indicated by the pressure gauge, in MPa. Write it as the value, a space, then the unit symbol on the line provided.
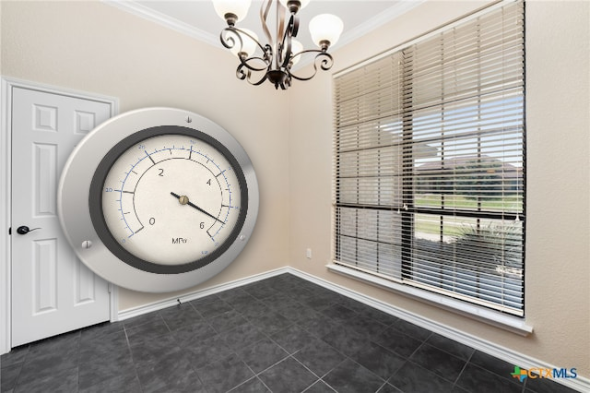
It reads 5.5 MPa
